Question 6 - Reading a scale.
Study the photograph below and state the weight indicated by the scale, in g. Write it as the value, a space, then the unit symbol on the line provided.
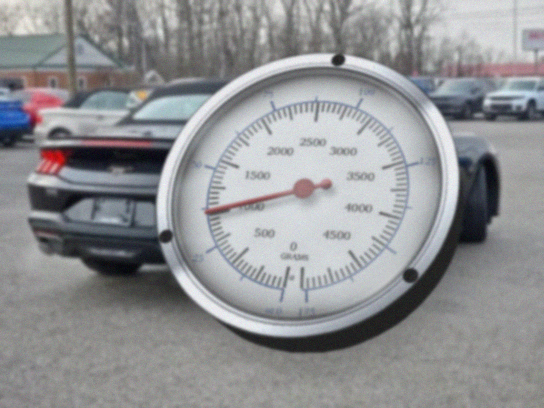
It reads 1000 g
